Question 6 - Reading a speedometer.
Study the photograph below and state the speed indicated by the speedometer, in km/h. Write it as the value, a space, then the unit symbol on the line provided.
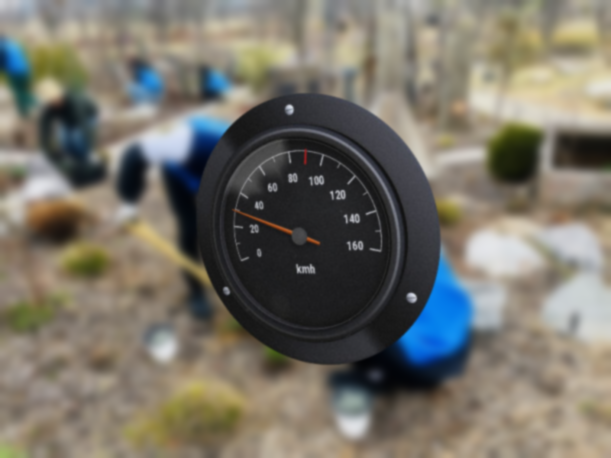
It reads 30 km/h
